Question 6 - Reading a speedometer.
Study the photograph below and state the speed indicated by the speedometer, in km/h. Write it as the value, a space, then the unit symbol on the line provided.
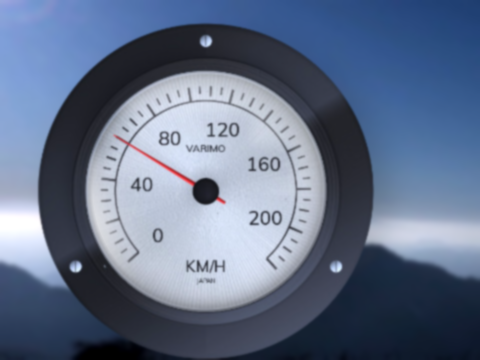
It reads 60 km/h
